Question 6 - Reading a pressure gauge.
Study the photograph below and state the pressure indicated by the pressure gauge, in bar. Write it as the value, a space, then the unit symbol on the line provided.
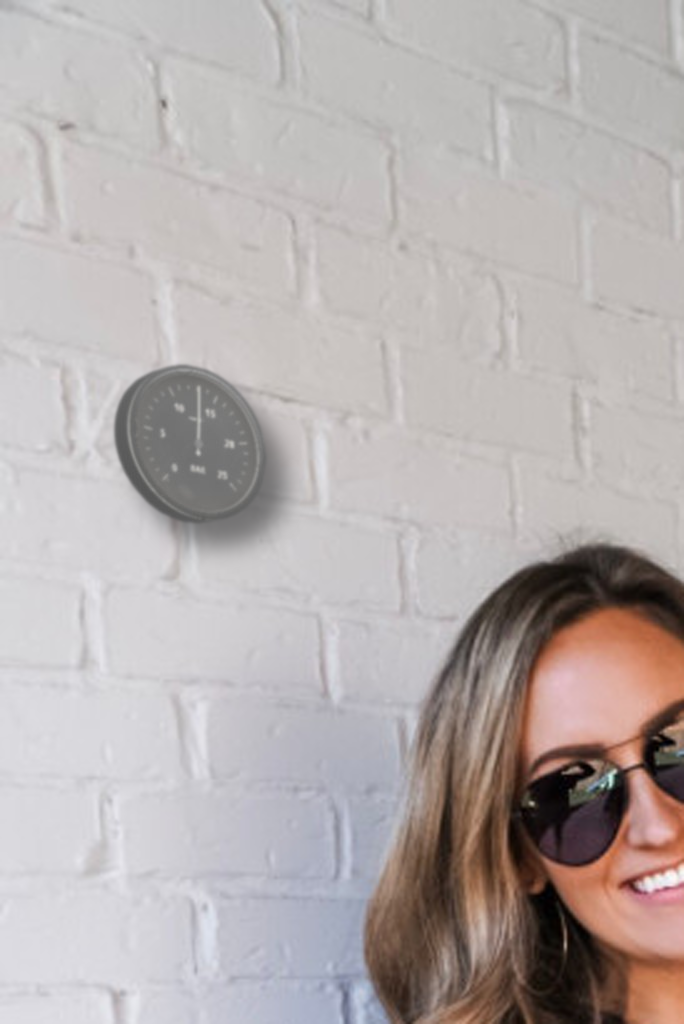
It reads 13 bar
